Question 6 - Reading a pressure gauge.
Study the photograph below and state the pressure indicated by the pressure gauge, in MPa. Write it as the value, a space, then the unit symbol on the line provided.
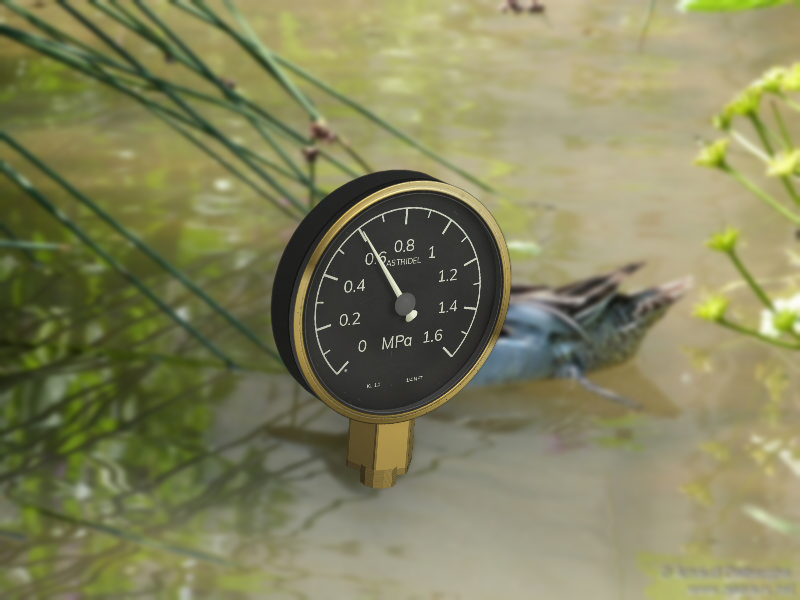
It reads 0.6 MPa
